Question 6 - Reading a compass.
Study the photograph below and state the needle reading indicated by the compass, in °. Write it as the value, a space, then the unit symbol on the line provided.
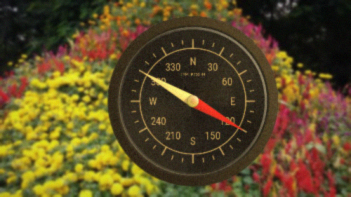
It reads 120 °
